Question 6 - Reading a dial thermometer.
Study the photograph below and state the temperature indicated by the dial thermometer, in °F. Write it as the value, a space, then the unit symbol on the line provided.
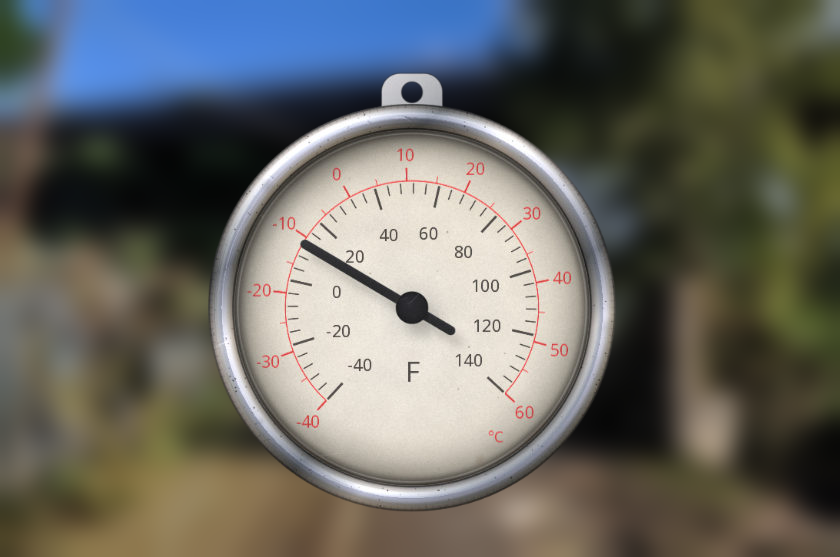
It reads 12 °F
